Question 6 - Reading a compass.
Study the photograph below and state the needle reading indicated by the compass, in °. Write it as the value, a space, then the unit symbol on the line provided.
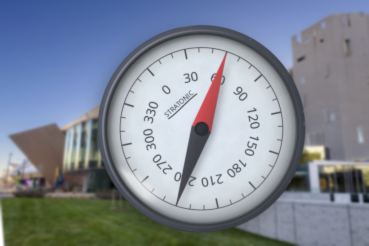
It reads 60 °
